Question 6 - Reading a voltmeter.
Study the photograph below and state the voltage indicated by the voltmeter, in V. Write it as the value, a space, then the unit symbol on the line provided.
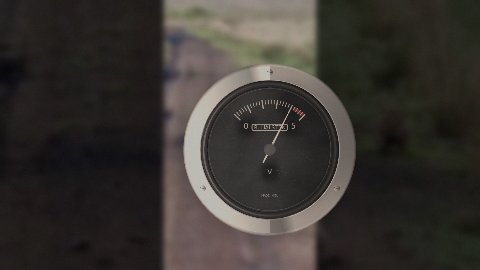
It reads 4 V
